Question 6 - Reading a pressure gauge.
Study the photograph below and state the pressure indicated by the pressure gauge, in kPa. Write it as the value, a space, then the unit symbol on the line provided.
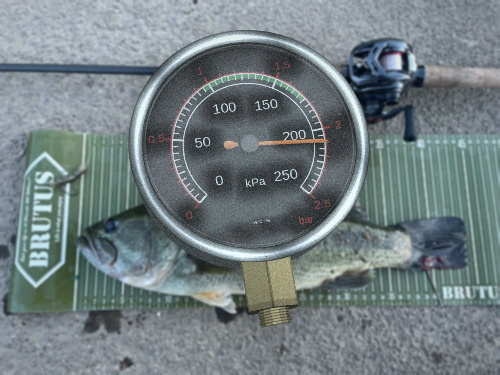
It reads 210 kPa
